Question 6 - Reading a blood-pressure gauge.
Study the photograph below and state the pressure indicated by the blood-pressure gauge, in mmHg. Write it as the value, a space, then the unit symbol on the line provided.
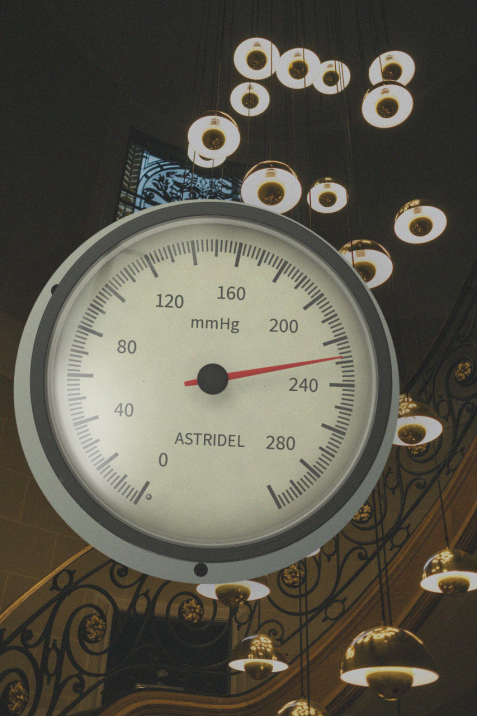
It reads 228 mmHg
